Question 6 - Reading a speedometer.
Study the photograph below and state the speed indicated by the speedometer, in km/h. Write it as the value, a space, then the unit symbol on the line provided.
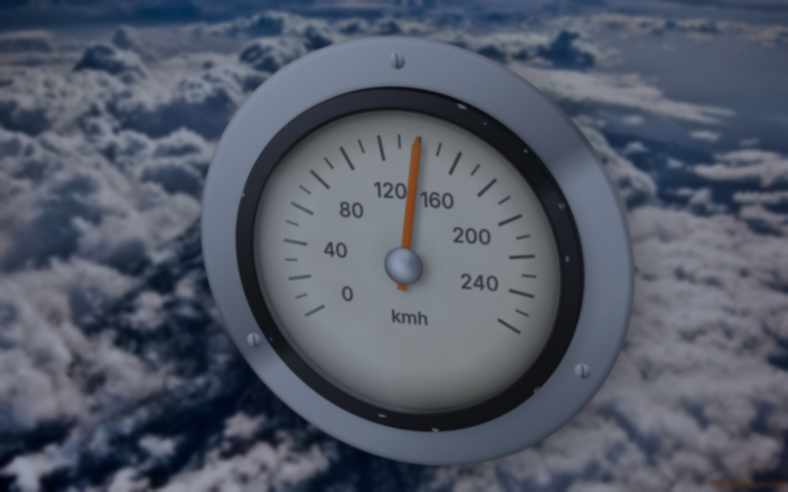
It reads 140 km/h
